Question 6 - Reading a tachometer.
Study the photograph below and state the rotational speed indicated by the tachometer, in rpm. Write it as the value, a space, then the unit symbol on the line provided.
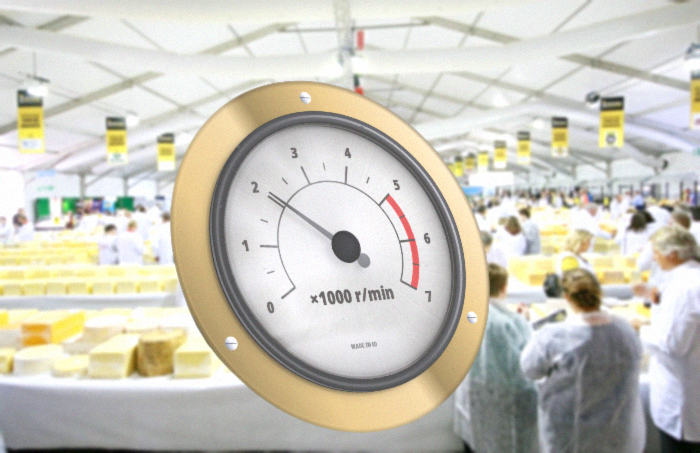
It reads 2000 rpm
